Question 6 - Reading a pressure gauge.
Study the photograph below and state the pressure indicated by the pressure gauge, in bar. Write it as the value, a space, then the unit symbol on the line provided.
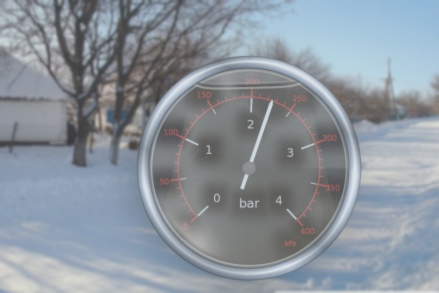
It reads 2.25 bar
